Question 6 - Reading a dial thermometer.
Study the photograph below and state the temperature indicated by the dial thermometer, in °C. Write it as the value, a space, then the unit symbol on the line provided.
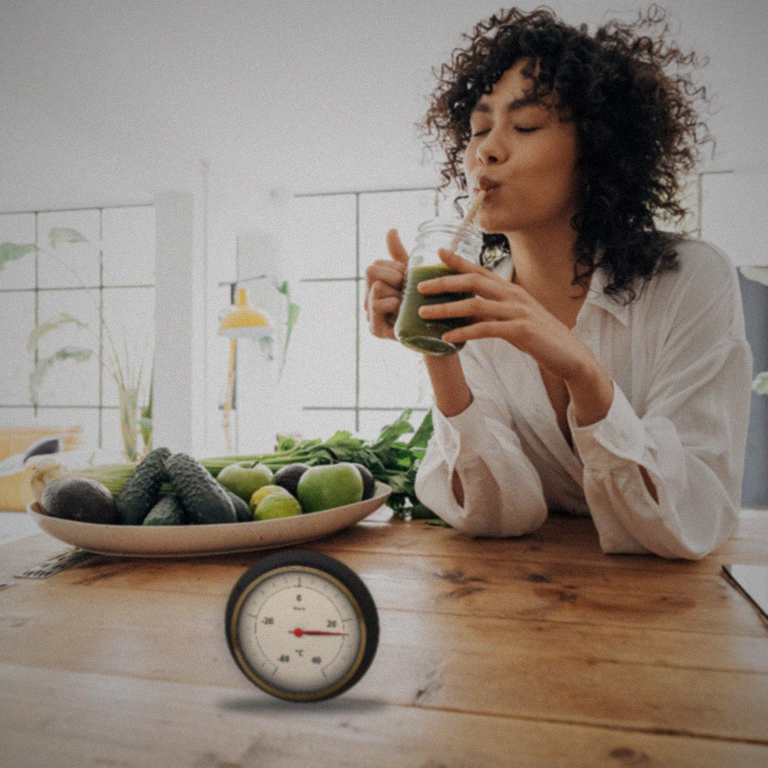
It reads 24 °C
